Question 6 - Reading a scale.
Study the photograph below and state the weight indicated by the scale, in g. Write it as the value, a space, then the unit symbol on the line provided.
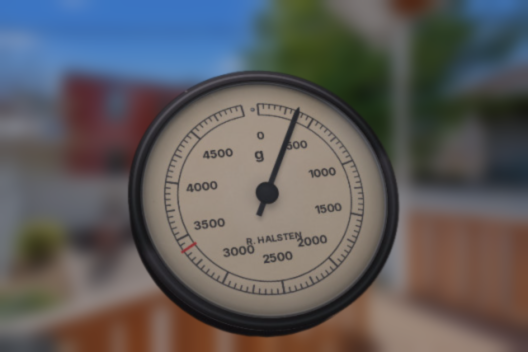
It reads 350 g
